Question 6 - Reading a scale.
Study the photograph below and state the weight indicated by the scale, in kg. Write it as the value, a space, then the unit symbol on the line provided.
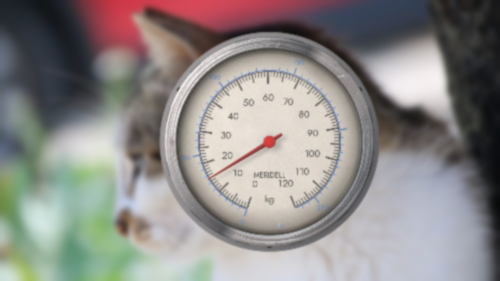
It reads 15 kg
